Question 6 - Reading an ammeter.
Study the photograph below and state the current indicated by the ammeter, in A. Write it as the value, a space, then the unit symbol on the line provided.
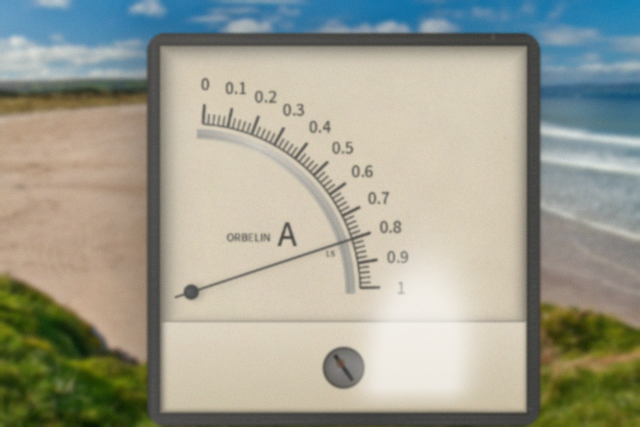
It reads 0.8 A
